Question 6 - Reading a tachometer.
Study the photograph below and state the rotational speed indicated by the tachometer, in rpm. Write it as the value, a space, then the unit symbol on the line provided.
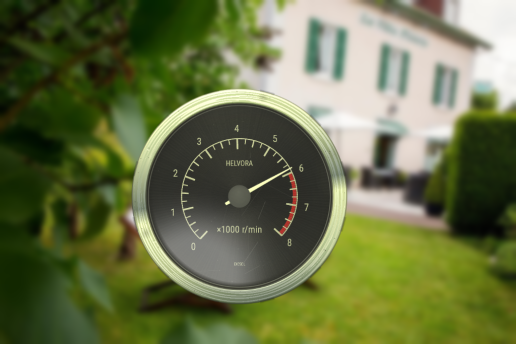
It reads 5875 rpm
